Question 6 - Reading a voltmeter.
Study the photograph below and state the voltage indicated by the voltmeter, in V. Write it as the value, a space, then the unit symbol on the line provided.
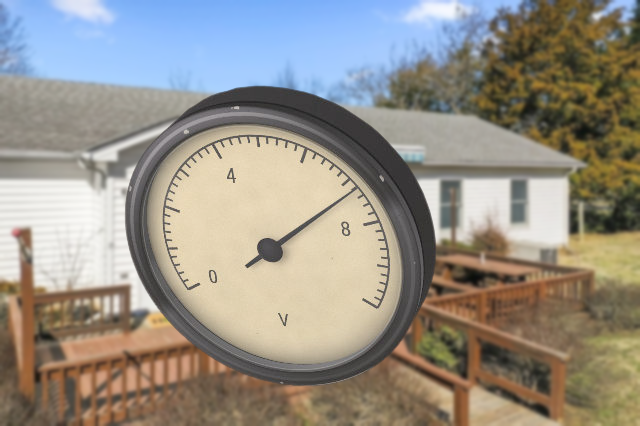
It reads 7.2 V
